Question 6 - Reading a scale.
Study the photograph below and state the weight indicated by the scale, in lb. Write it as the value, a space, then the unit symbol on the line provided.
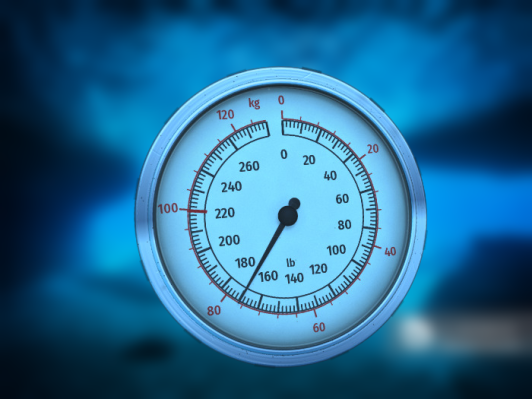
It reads 170 lb
